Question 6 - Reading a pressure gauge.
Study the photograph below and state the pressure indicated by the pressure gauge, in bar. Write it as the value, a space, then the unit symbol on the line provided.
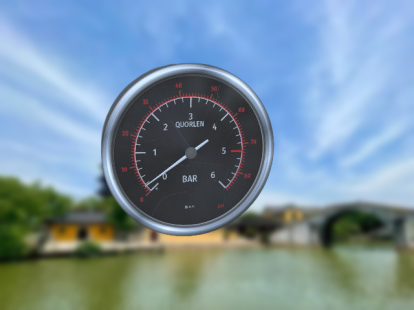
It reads 0.2 bar
